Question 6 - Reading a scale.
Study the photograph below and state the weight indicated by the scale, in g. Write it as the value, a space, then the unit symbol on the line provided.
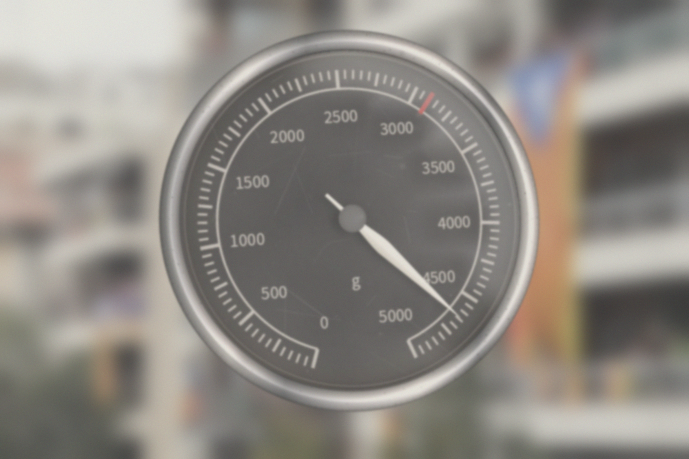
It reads 4650 g
